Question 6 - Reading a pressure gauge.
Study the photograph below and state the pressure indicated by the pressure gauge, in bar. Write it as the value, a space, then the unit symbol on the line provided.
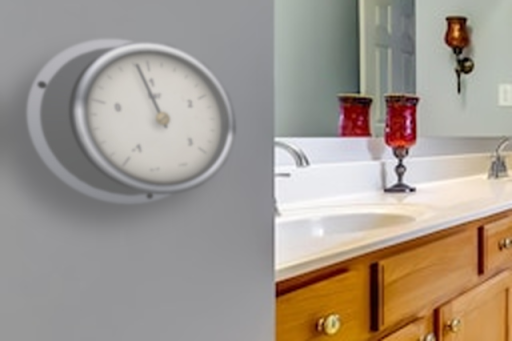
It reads 0.8 bar
